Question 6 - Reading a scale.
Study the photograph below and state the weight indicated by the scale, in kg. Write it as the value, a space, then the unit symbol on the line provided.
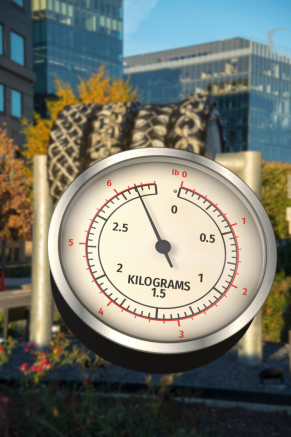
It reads 2.85 kg
